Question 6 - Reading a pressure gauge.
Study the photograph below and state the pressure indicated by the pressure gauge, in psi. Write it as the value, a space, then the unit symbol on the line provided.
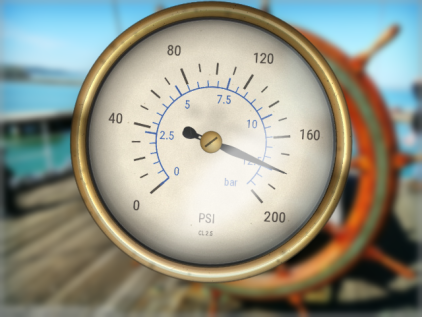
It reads 180 psi
